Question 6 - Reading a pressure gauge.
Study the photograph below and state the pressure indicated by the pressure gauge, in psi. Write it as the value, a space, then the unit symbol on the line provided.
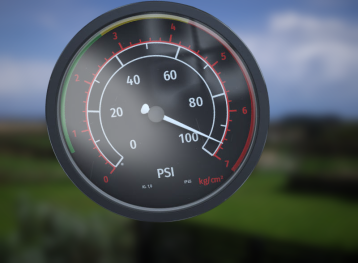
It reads 95 psi
